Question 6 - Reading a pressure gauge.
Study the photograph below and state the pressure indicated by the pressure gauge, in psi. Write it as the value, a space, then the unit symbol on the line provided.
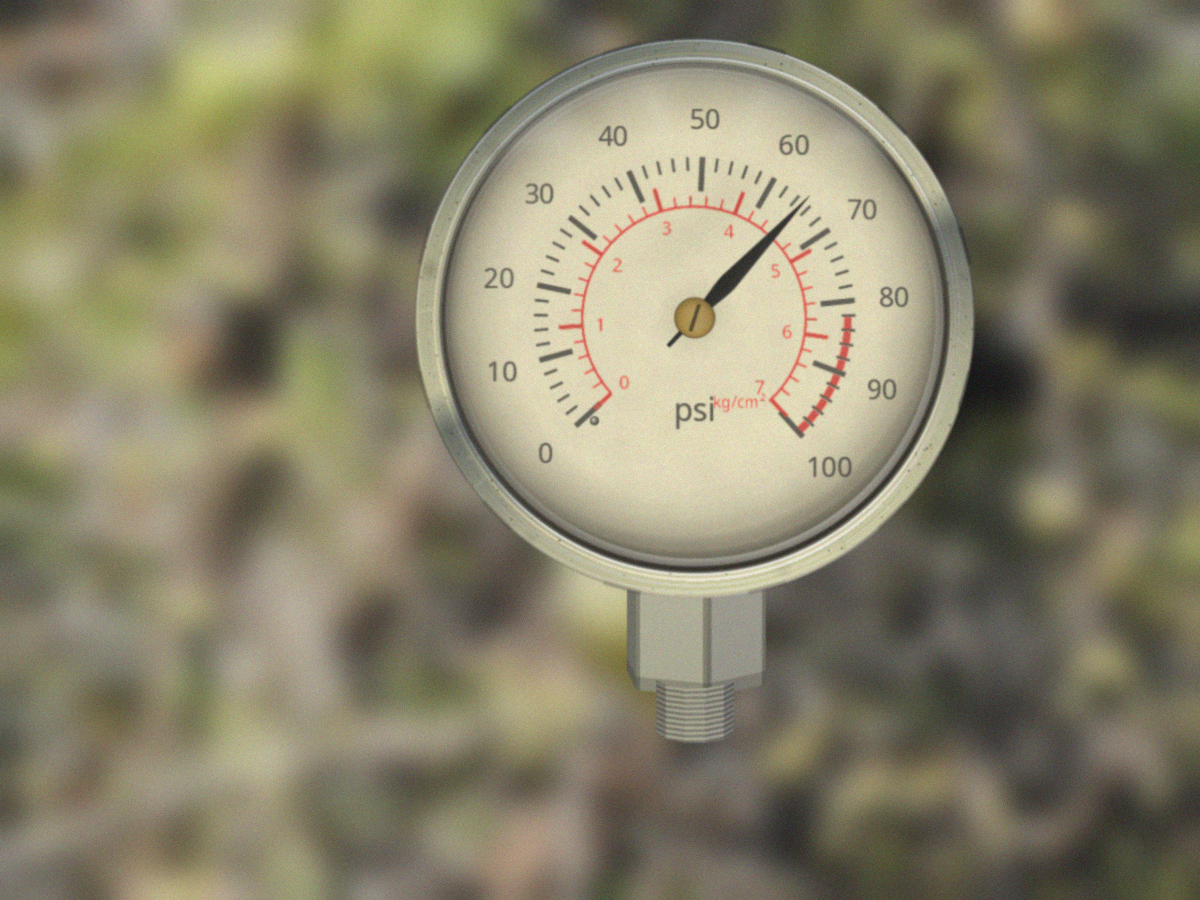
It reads 65 psi
